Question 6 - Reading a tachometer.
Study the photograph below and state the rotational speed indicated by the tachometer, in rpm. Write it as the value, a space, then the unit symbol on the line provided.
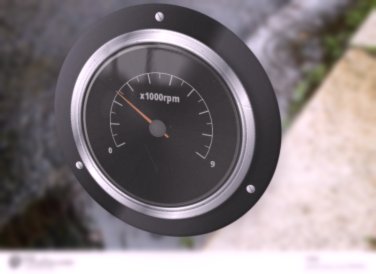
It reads 2500 rpm
